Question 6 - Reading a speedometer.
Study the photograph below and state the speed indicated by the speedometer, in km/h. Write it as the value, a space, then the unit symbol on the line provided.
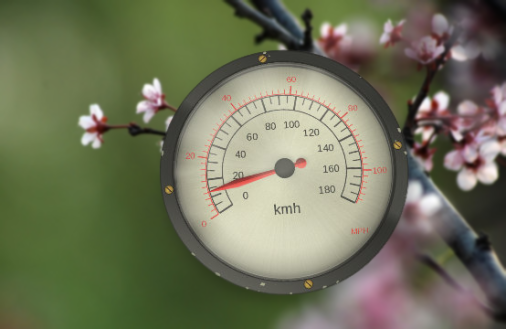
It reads 12.5 km/h
